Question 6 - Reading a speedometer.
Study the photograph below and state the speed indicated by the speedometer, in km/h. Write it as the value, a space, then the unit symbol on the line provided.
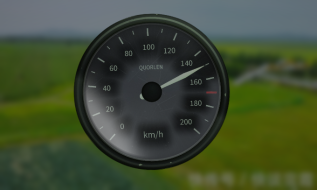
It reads 150 km/h
